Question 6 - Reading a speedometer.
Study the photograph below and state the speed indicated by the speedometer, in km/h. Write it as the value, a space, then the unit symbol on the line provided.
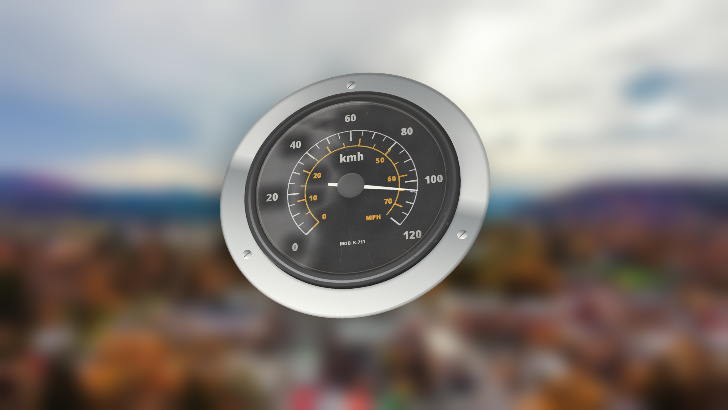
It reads 105 km/h
